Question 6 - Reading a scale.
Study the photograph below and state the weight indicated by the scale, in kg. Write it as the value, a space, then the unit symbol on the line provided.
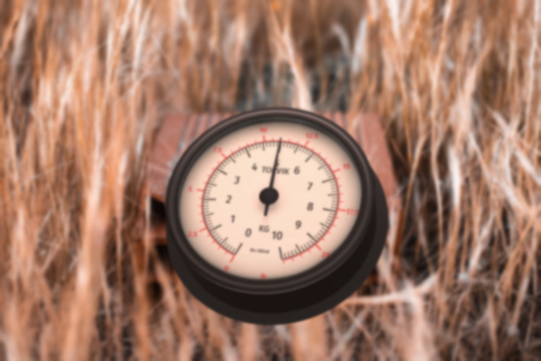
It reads 5 kg
